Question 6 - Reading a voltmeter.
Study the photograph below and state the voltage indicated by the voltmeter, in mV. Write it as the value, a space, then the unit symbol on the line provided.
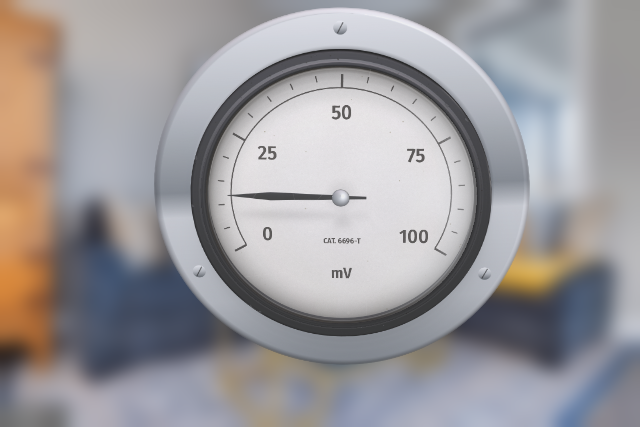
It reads 12.5 mV
